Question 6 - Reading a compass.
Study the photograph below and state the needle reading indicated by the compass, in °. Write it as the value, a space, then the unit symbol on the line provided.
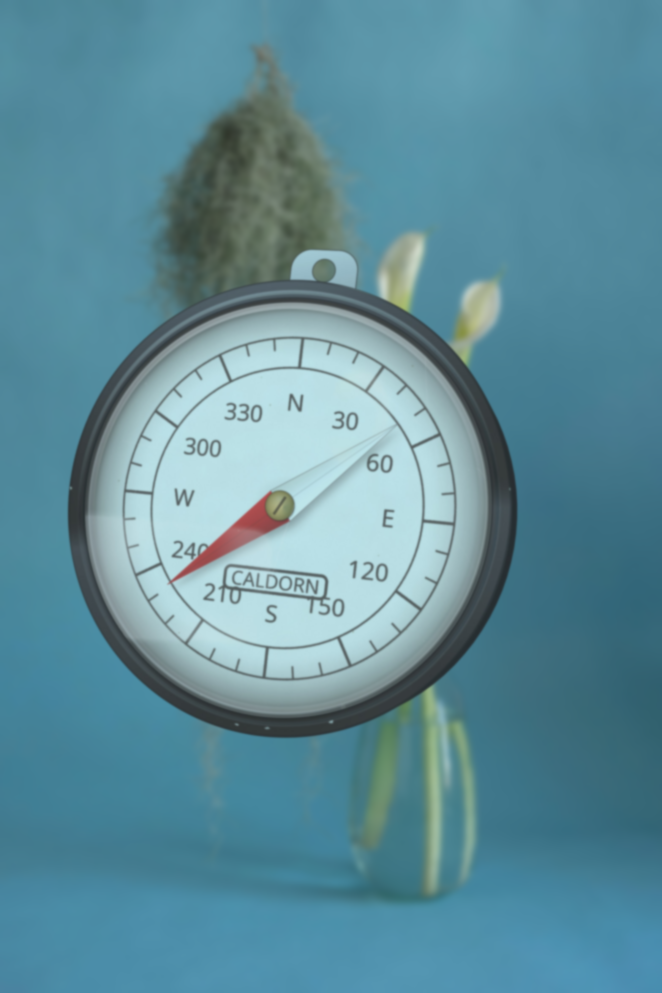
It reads 230 °
